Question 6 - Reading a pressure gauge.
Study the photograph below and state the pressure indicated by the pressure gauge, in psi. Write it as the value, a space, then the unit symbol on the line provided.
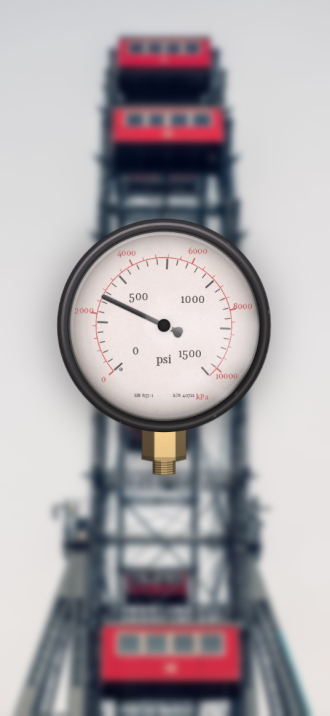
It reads 375 psi
